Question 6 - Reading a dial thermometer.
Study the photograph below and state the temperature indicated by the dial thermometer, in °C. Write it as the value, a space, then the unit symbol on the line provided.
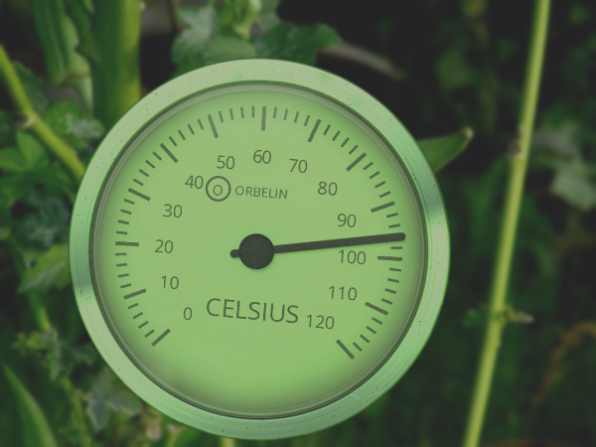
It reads 96 °C
